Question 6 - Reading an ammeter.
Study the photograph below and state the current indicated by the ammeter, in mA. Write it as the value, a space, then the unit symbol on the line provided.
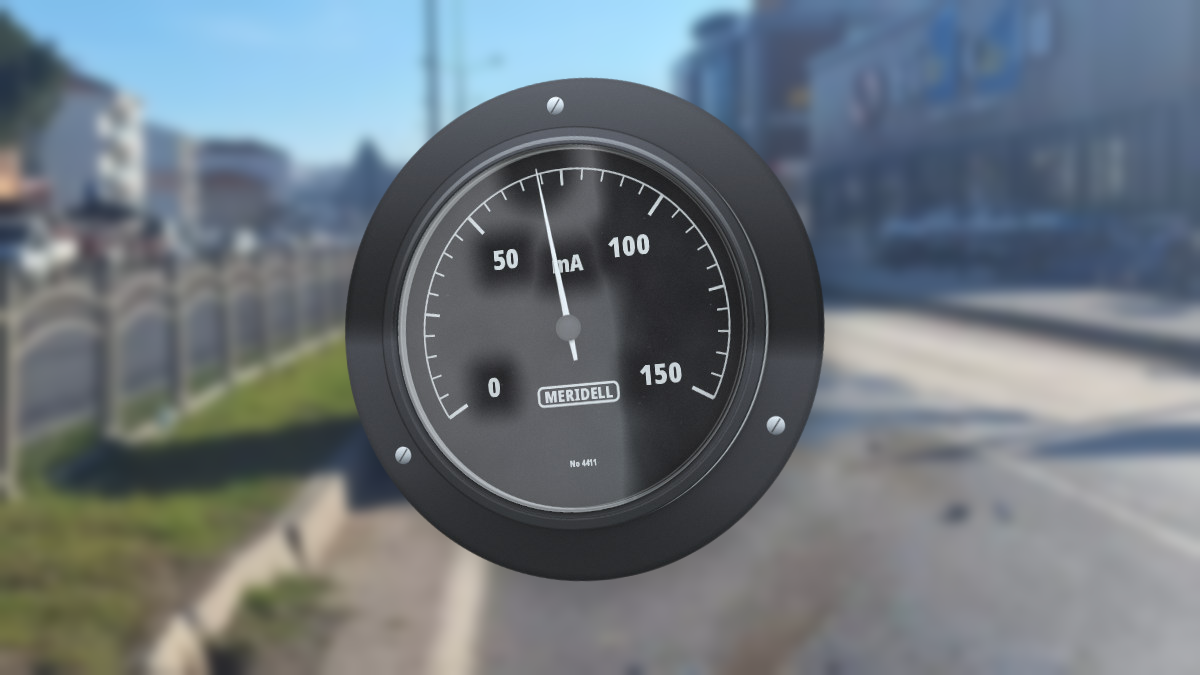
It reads 70 mA
